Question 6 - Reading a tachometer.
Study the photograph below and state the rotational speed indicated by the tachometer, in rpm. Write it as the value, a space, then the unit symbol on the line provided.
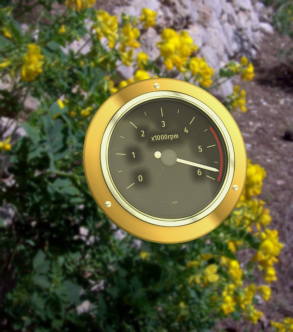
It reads 5750 rpm
